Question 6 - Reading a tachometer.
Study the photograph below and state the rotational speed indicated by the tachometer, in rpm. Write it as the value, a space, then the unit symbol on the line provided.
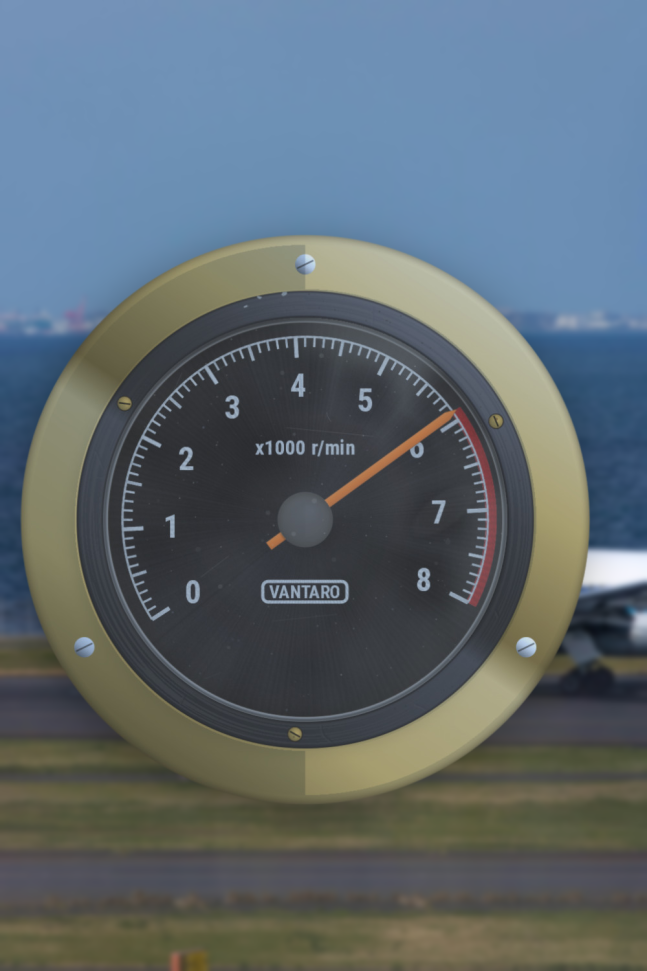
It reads 5900 rpm
